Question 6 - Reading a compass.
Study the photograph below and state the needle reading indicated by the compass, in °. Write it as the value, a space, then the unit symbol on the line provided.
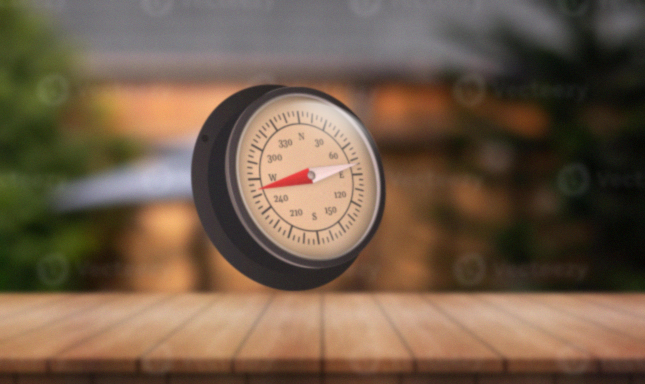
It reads 260 °
